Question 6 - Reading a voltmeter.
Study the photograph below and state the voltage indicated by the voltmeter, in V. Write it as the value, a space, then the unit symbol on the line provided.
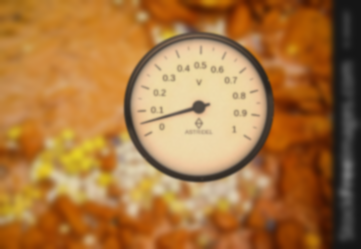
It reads 0.05 V
